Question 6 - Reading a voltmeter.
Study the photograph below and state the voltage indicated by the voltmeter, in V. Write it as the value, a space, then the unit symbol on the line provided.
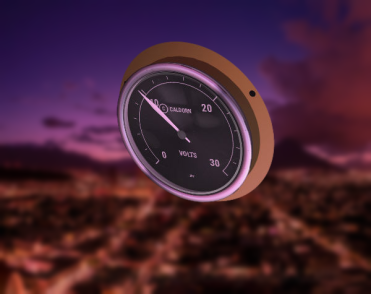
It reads 10 V
